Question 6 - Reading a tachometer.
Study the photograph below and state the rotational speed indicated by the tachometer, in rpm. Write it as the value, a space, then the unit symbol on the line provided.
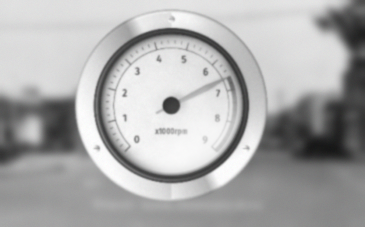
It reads 6600 rpm
